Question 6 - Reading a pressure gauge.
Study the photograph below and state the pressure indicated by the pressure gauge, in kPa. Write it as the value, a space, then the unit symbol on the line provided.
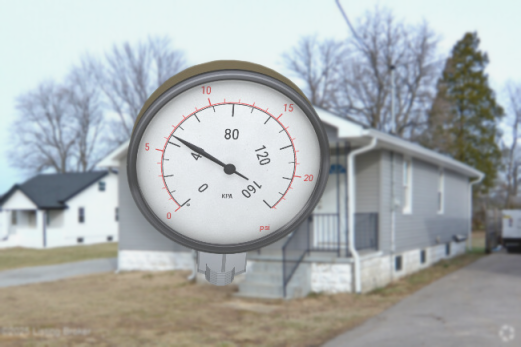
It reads 45 kPa
